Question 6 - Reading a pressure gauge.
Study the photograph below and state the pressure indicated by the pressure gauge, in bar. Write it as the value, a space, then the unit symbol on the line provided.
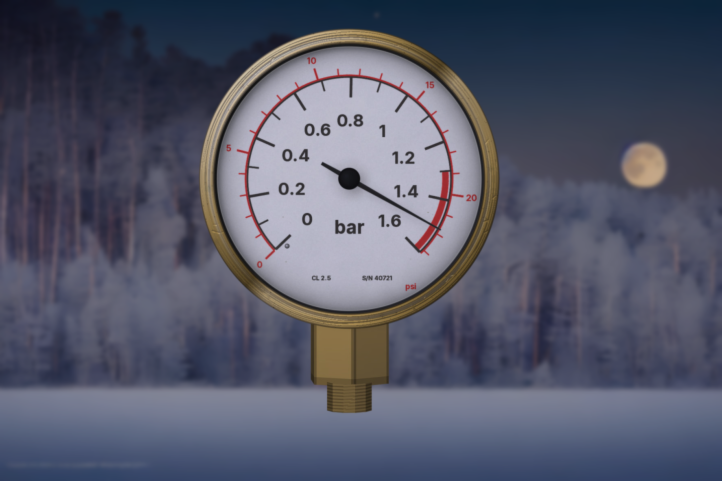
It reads 1.5 bar
